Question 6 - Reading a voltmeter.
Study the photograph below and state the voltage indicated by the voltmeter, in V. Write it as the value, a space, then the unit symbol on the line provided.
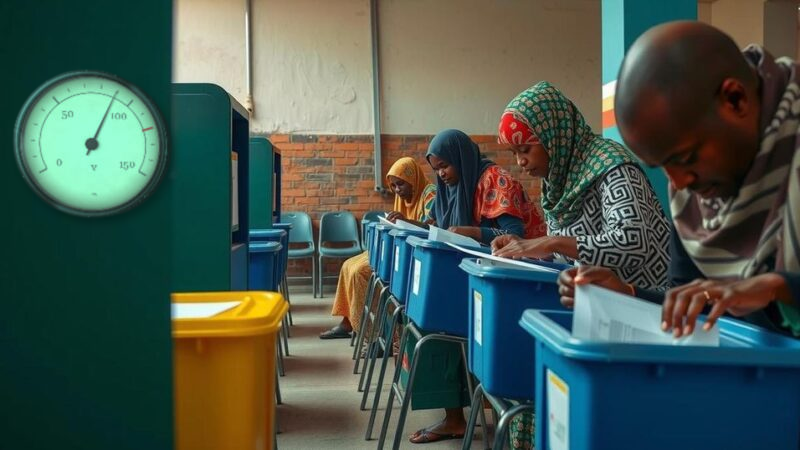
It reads 90 V
